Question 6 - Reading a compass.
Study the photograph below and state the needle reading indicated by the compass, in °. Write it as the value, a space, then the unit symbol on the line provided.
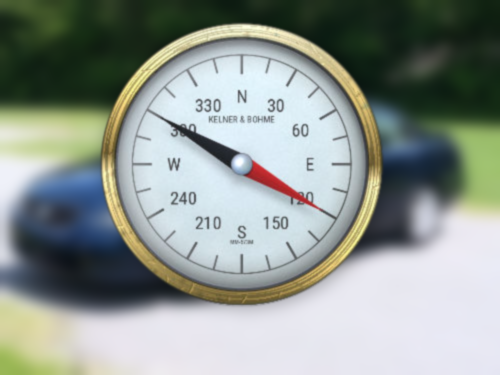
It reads 120 °
